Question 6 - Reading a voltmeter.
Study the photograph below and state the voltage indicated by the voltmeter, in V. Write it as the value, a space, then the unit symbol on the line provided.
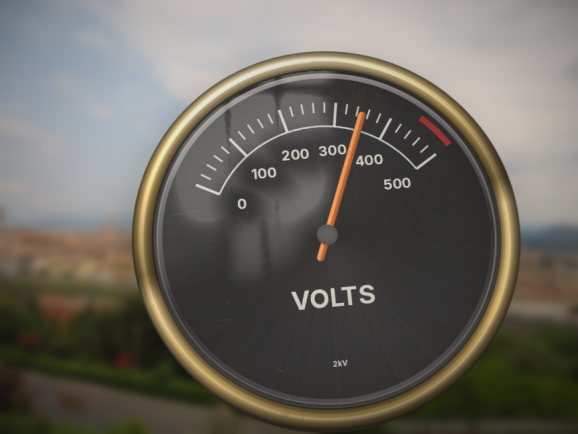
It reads 350 V
